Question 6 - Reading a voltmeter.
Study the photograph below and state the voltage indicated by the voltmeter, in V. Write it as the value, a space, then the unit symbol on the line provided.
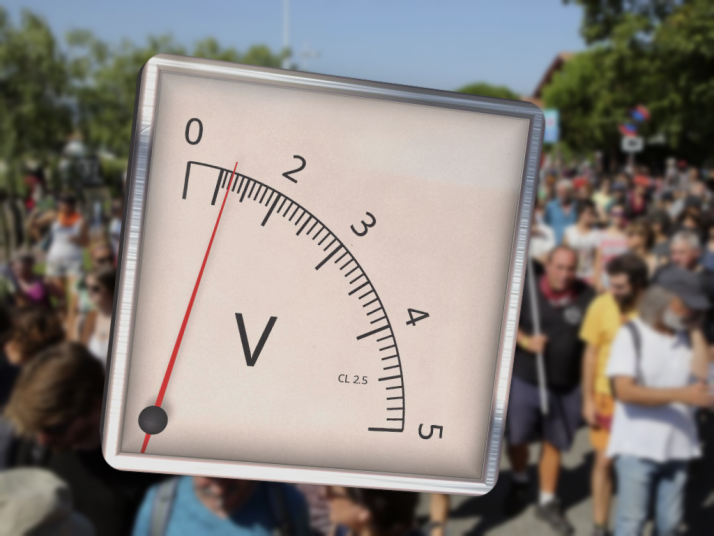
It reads 1.2 V
